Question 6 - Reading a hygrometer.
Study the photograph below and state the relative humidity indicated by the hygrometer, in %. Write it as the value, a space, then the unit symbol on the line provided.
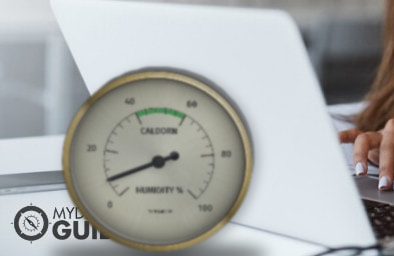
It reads 8 %
